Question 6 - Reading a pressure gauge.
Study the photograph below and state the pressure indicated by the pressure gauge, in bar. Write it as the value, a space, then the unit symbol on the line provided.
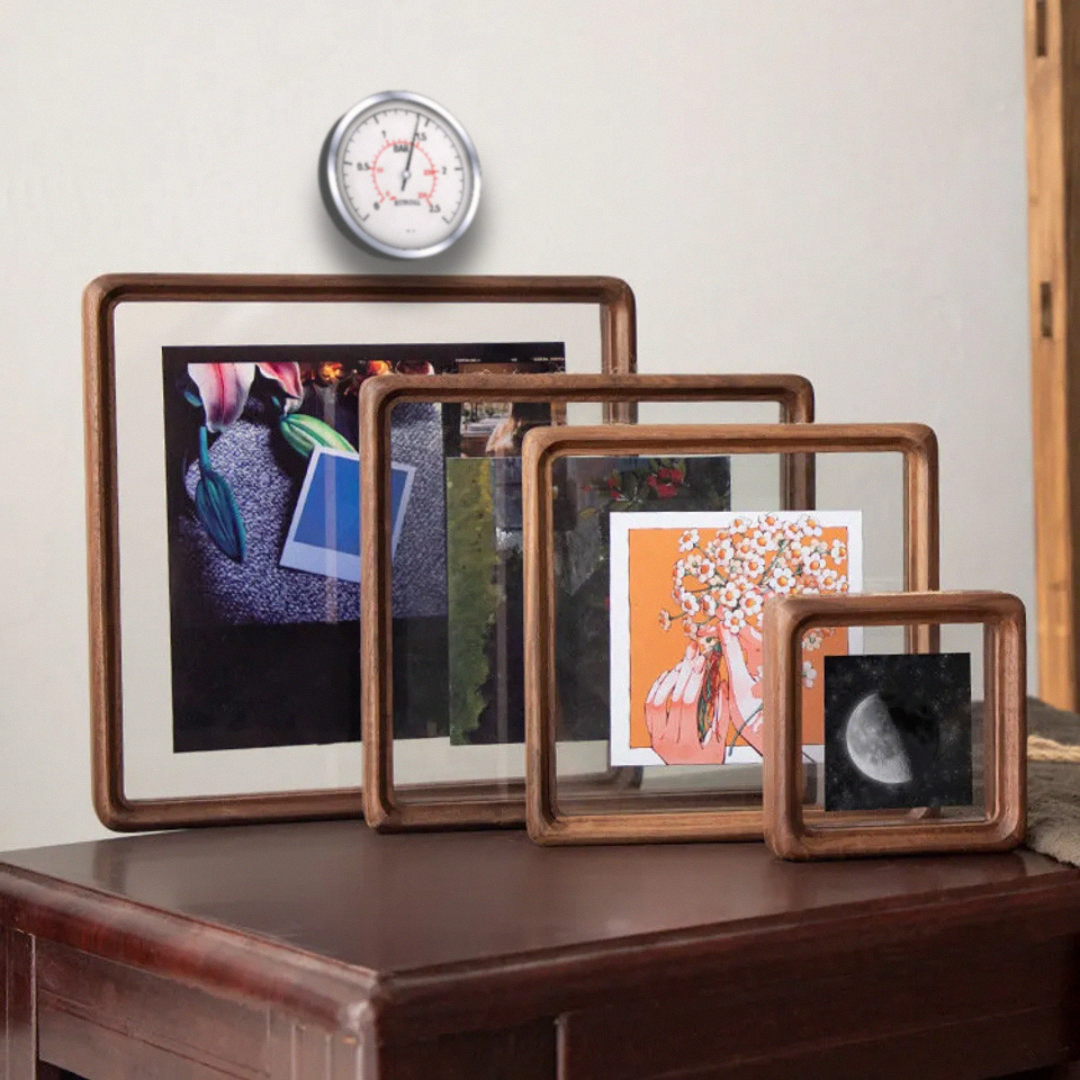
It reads 1.4 bar
